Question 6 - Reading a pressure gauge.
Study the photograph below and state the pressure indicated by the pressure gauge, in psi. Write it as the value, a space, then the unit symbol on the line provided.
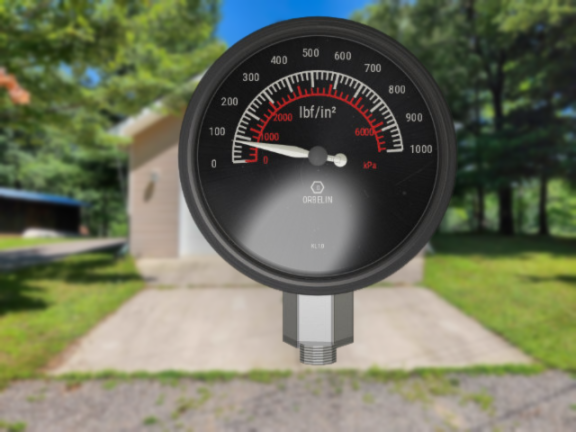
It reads 80 psi
